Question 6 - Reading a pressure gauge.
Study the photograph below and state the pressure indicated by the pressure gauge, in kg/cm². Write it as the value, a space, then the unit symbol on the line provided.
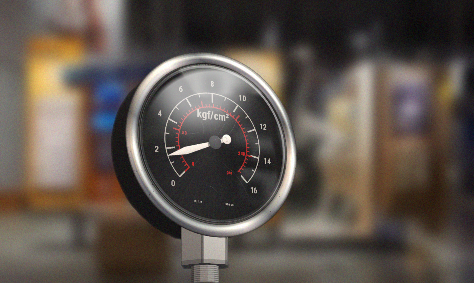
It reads 1.5 kg/cm²
